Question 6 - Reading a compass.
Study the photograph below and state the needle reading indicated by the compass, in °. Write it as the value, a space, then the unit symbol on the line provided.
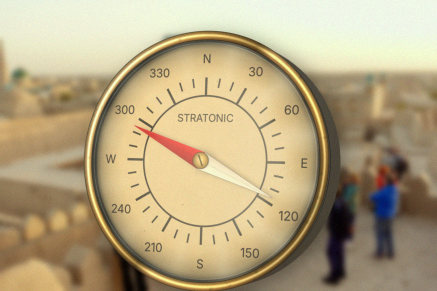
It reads 295 °
